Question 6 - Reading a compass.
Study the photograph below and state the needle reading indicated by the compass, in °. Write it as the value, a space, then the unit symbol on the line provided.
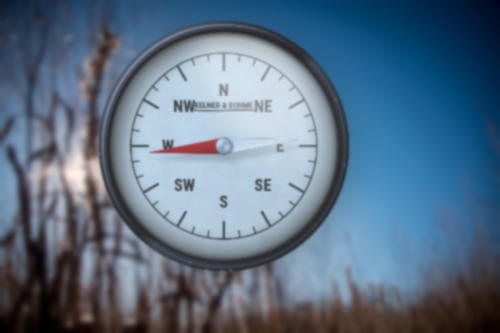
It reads 265 °
